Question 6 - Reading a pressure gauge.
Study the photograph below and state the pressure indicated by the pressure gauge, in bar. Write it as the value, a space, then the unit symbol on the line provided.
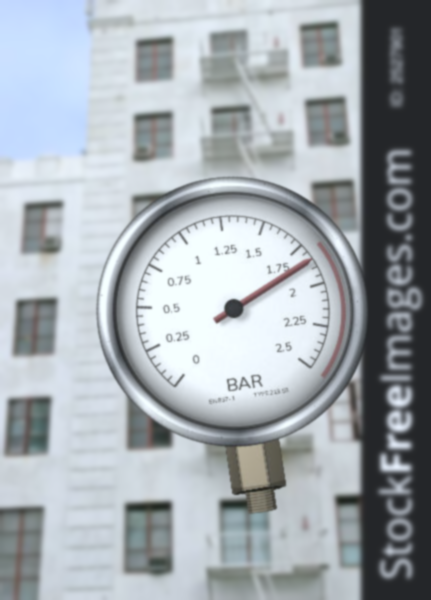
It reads 1.85 bar
